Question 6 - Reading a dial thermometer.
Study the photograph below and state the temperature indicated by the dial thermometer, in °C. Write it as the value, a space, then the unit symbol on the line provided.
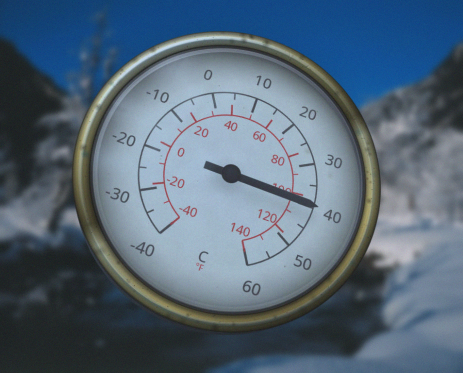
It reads 40 °C
